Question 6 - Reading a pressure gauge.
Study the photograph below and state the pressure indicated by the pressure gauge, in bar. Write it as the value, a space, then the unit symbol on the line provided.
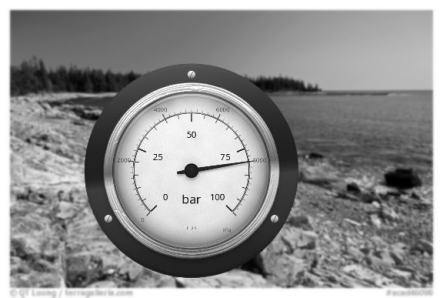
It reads 80 bar
